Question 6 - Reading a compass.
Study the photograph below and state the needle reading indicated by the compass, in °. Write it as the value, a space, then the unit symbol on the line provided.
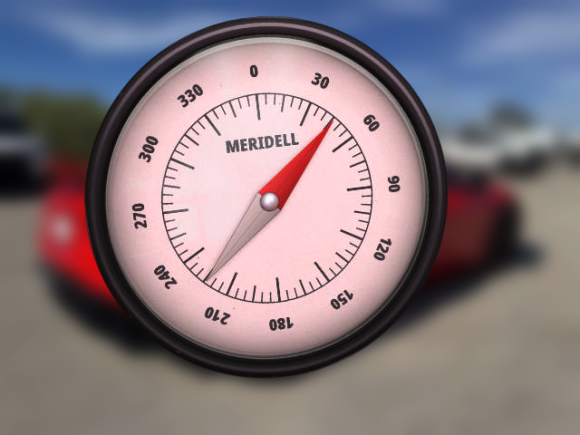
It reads 45 °
